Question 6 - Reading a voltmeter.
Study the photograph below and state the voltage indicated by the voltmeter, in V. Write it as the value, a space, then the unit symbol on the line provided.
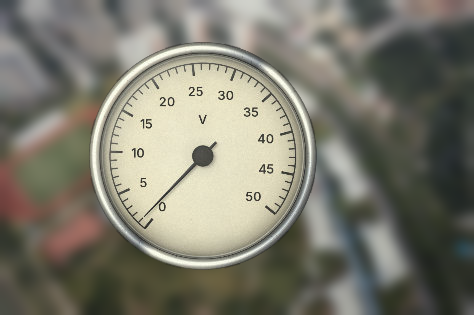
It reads 1 V
